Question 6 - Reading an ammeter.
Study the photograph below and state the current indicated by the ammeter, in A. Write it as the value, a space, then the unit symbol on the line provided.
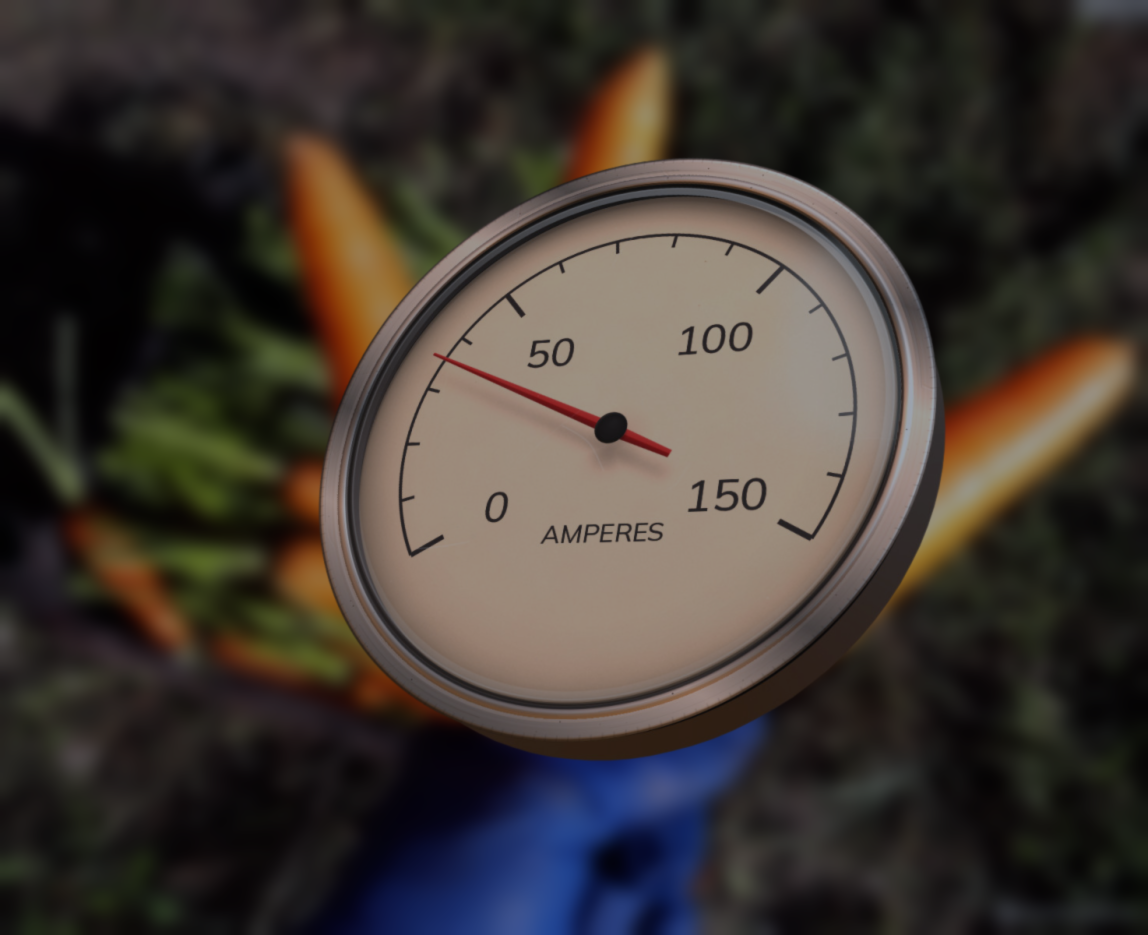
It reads 35 A
